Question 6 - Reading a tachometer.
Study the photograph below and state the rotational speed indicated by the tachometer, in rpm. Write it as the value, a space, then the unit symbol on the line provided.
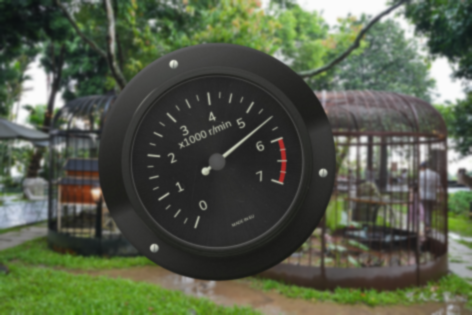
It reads 5500 rpm
